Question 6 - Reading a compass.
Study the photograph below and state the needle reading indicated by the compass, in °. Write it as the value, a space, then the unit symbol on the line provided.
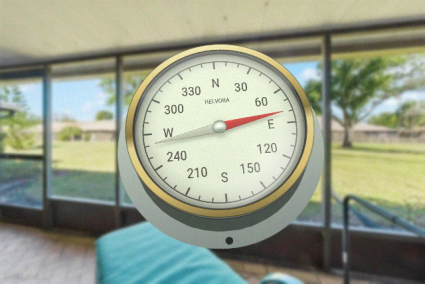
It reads 80 °
